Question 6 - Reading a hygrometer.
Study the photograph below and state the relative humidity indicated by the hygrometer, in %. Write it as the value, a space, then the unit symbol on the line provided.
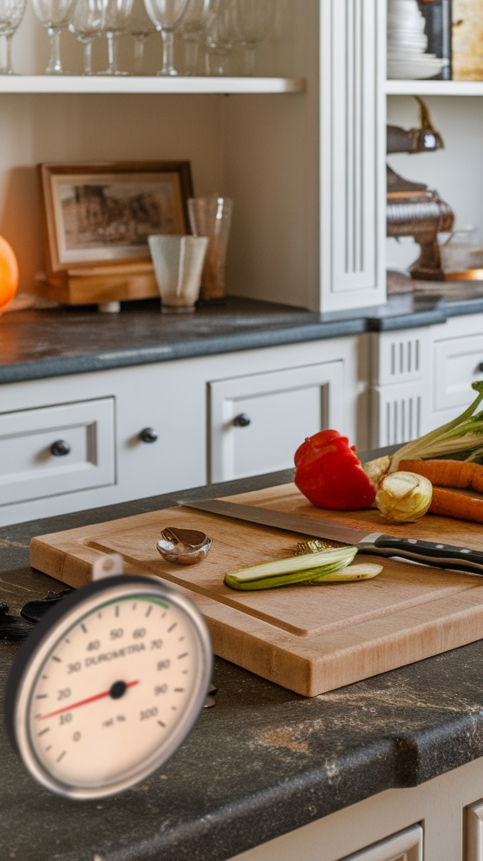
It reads 15 %
